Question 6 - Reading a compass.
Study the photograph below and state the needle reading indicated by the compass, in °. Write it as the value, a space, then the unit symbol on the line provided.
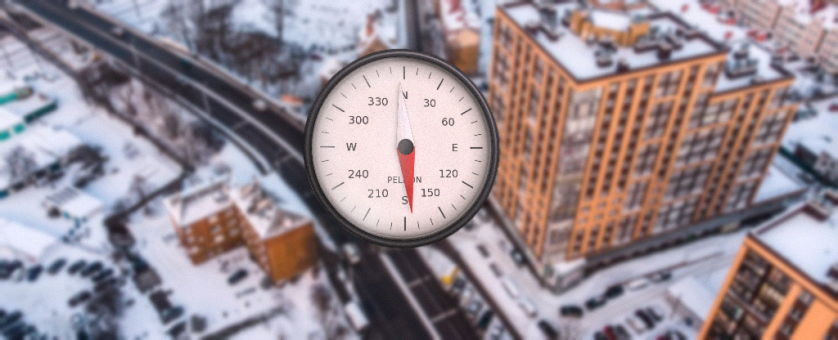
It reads 175 °
